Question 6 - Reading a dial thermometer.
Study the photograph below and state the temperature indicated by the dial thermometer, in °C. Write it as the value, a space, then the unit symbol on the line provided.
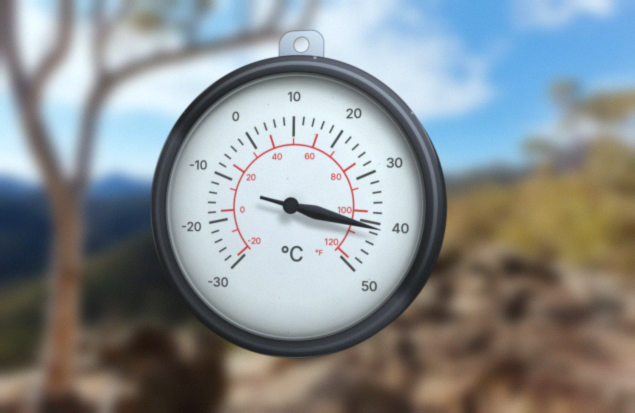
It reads 41 °C
